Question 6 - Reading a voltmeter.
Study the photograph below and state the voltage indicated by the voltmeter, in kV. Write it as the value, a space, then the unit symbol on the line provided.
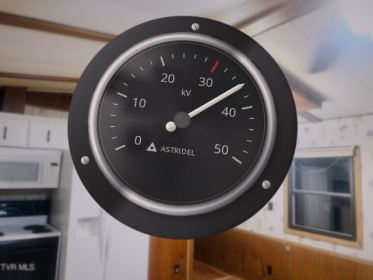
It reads 36 kV
